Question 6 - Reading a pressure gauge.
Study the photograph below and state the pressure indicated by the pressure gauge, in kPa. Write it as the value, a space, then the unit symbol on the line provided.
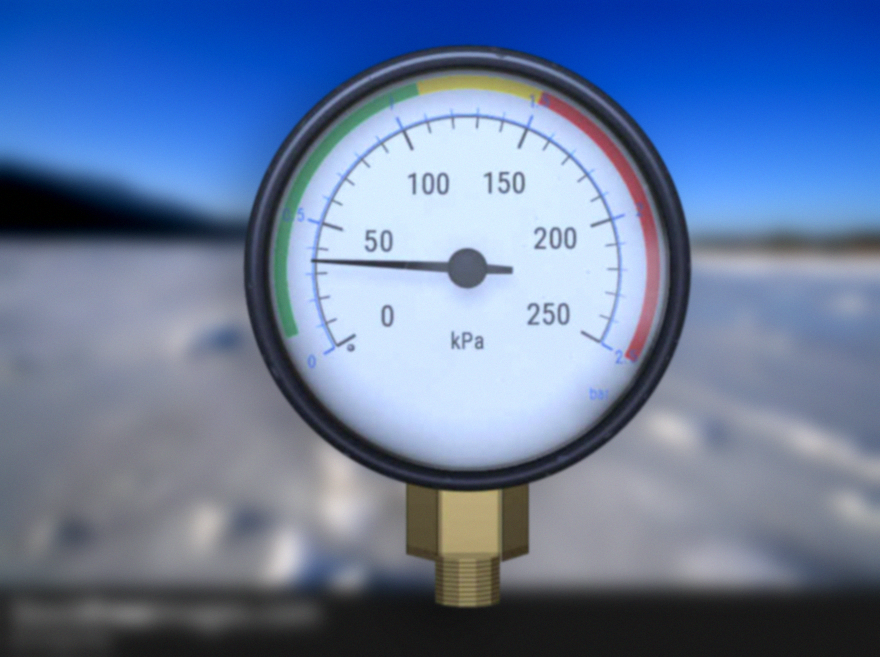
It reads 35 kPa
